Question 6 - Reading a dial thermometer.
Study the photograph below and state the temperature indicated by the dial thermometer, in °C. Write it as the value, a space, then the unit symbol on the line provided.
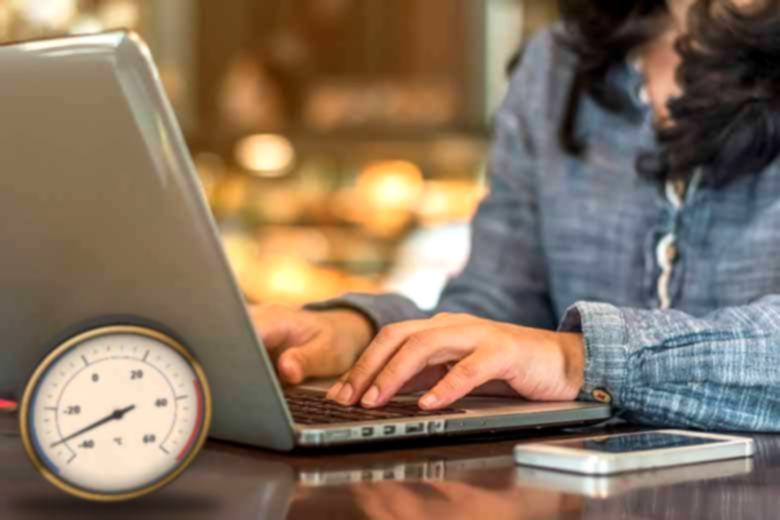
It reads -32 °C
